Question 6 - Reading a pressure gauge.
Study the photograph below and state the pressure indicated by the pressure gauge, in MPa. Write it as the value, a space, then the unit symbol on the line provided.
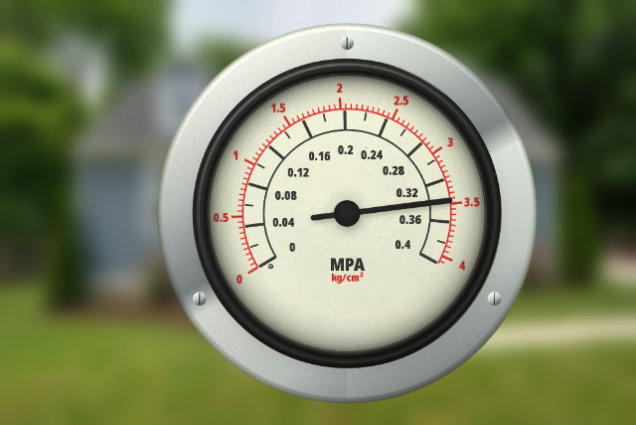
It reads 0.34 MPa
